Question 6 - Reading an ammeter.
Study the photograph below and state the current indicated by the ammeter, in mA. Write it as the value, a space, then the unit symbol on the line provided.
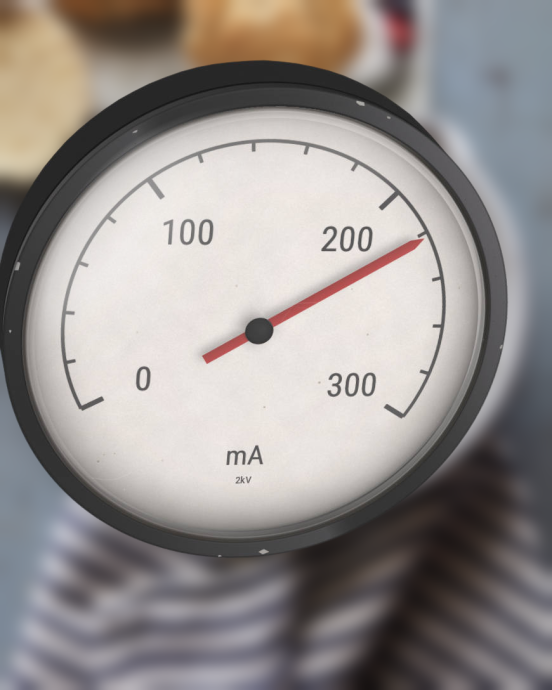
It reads 220 mA
